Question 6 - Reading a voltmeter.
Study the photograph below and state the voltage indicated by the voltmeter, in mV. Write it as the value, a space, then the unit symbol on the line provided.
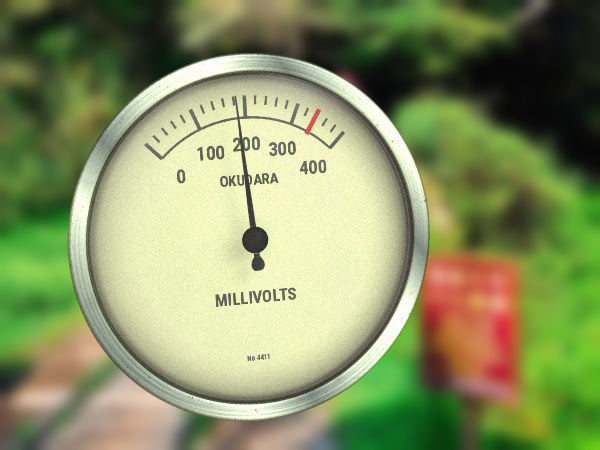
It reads 180 mV
